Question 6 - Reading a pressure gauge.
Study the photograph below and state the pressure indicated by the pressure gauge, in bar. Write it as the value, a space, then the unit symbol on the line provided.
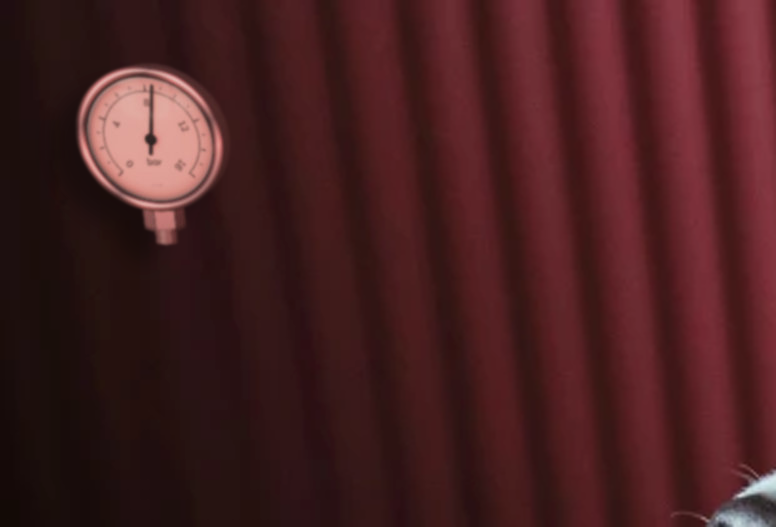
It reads 8.5 bar
